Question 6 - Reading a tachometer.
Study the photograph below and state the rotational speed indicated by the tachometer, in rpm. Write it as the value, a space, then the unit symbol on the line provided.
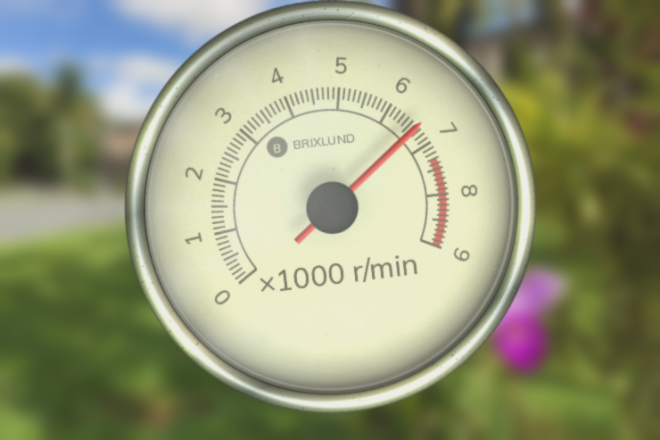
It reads 6600 rpm
